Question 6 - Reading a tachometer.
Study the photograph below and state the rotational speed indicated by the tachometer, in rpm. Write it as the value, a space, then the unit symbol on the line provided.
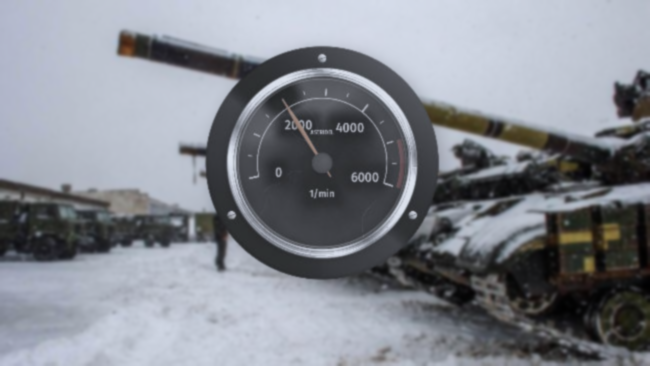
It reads 2000 rpm
